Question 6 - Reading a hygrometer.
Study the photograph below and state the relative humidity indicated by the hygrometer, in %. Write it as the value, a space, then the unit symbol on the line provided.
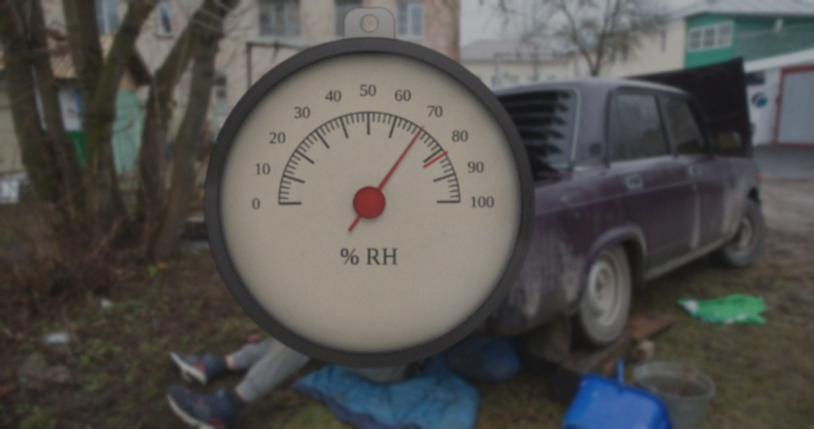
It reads 70 %
